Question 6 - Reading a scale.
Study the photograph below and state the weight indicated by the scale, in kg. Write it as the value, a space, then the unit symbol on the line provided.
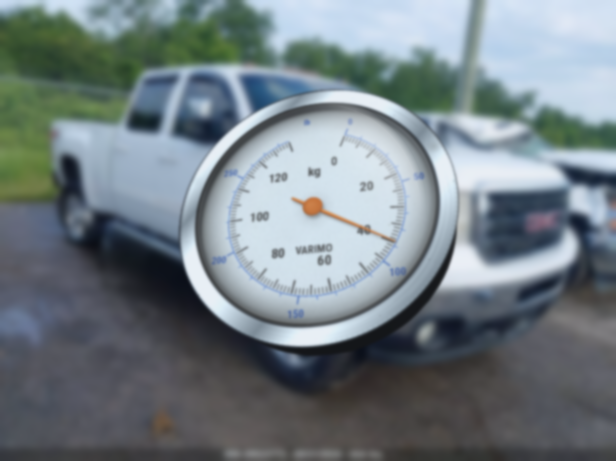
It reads 40 kg
